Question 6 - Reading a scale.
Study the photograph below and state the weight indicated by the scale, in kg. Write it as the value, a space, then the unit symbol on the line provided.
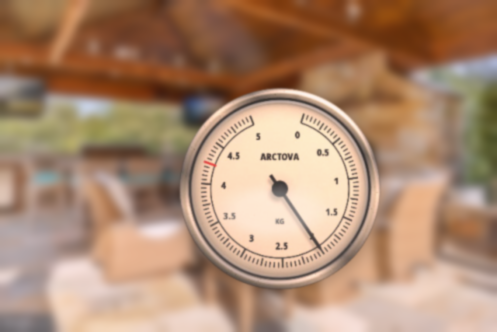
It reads 2 kg
